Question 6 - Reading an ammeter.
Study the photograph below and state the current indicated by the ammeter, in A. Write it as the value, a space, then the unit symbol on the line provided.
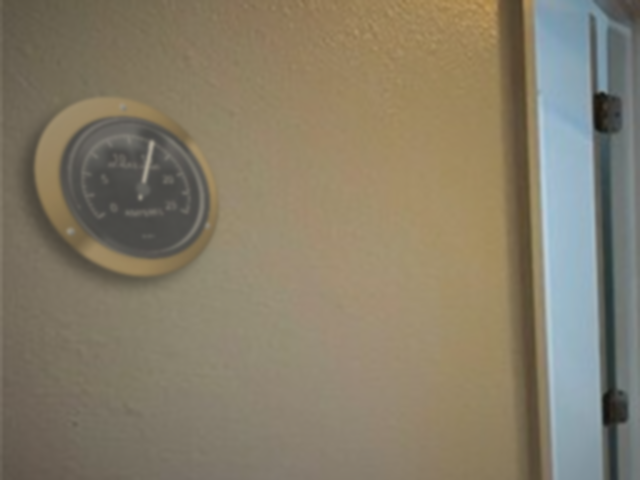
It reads 15 A
